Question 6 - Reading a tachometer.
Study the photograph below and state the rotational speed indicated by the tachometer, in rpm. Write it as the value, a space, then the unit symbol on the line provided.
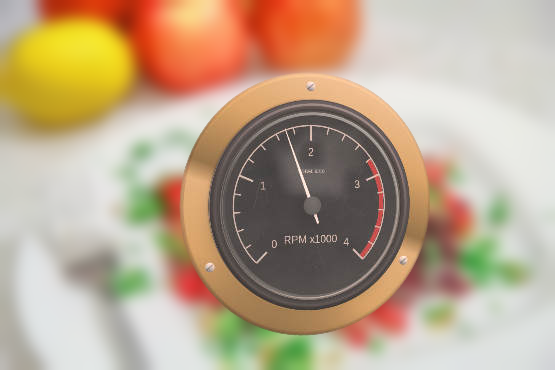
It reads 1700 rpm
